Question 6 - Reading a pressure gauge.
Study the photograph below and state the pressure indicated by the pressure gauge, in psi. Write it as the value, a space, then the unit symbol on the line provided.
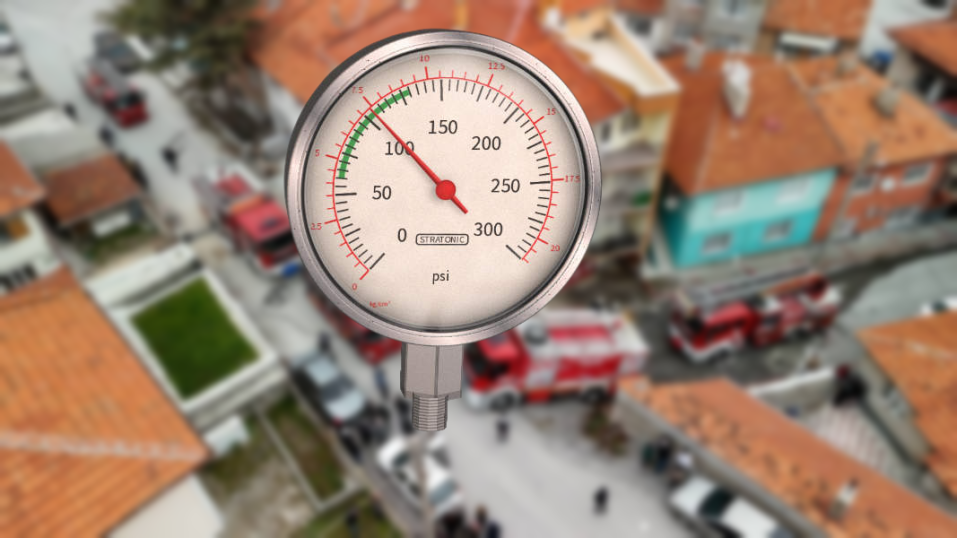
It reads 105 psi
